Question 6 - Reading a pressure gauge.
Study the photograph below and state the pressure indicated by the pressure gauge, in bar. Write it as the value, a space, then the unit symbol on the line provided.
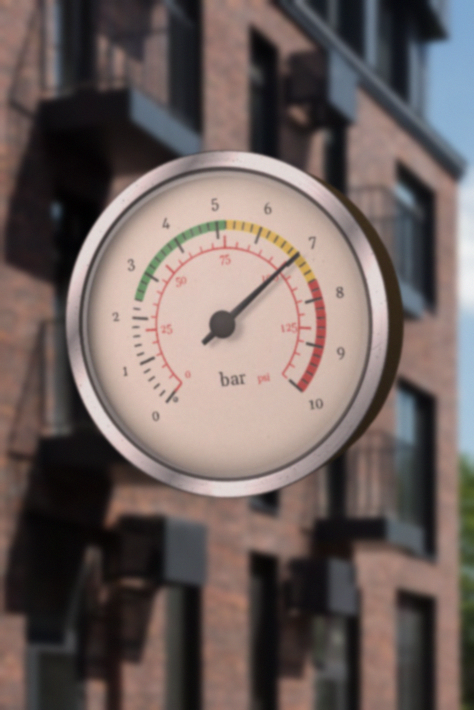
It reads 7 bar
